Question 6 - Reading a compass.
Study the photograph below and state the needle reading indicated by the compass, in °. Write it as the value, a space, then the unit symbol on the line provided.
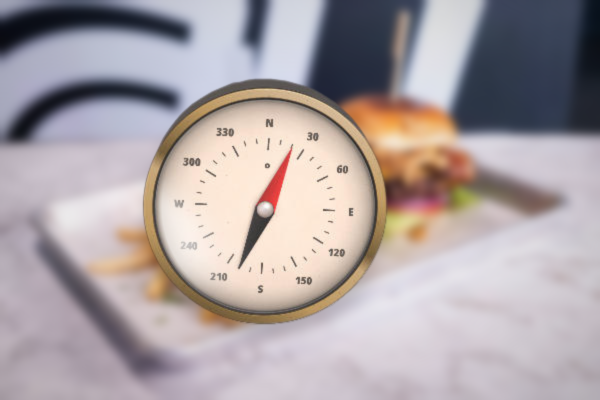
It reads 20 °
